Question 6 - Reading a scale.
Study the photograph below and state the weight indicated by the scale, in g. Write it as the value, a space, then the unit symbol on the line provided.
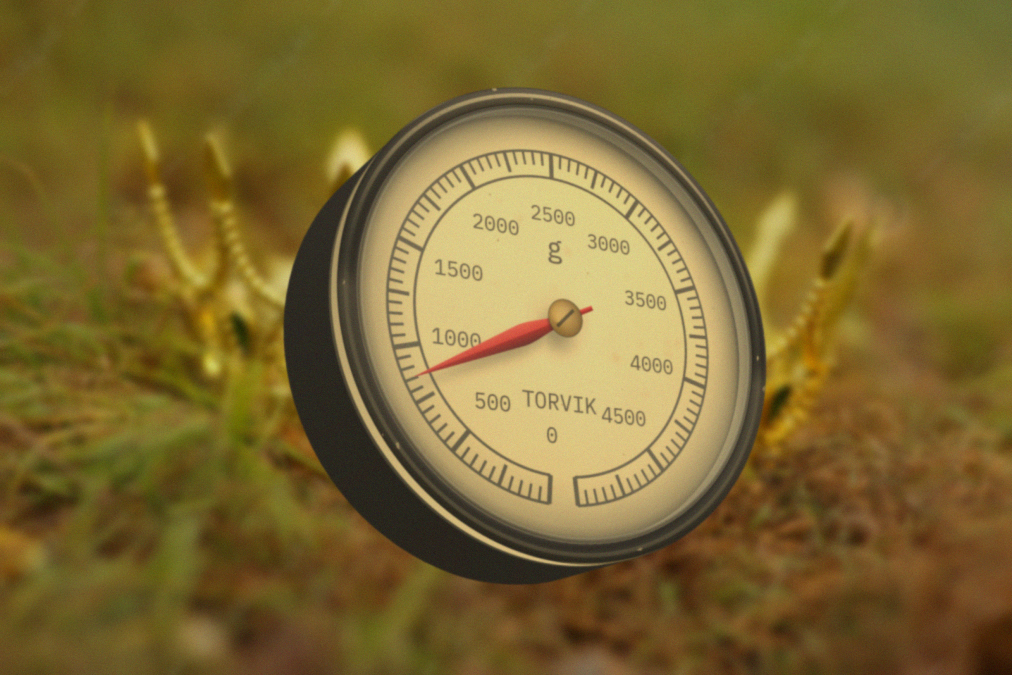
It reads 850 g
